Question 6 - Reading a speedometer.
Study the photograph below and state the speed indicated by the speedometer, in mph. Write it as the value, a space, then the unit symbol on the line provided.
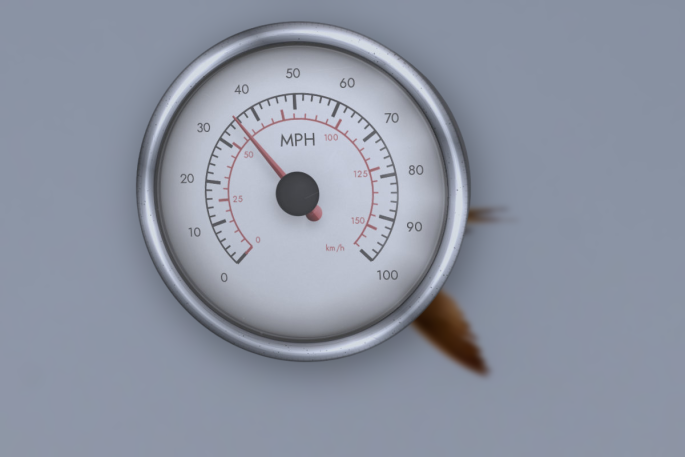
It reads 36 mph
